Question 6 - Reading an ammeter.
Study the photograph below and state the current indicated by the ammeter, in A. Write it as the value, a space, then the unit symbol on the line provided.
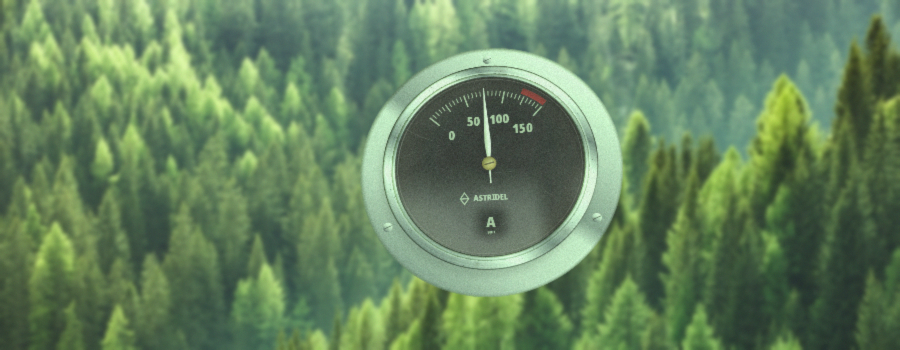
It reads 75 A
